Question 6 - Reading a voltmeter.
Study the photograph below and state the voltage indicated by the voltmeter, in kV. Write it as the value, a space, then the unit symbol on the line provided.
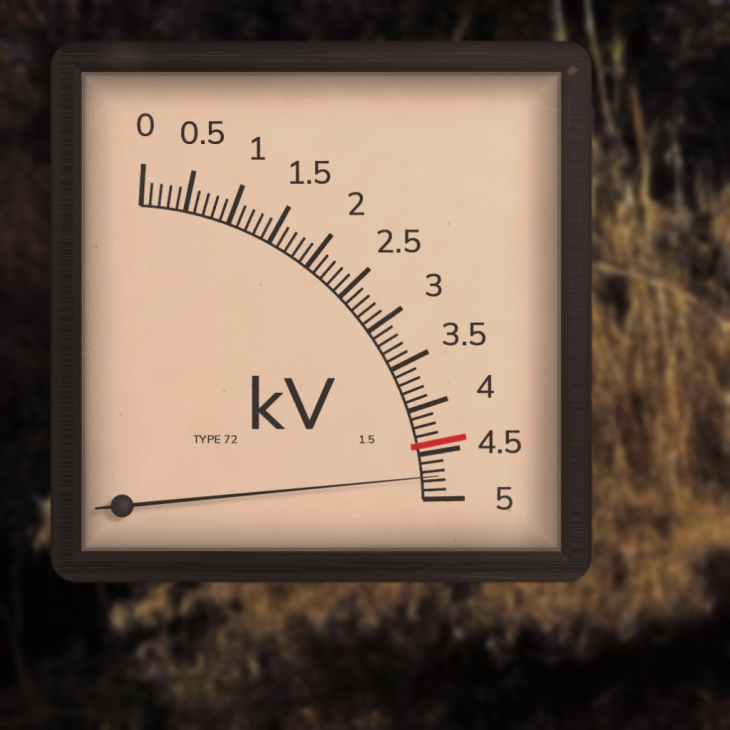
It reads 4.75 kV
